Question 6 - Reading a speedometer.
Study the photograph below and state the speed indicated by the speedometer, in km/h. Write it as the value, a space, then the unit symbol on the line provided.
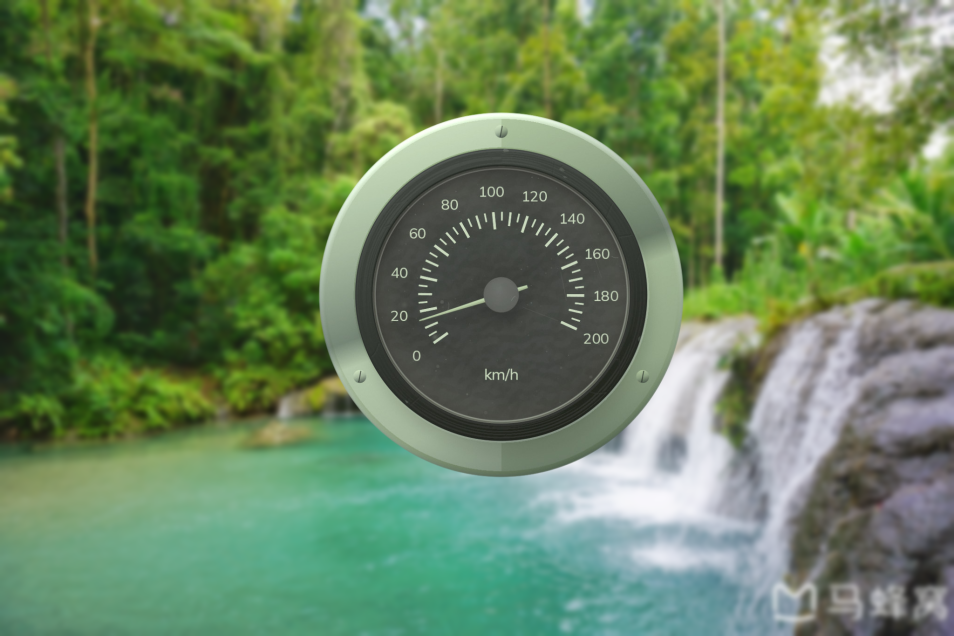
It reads 15 km/h
